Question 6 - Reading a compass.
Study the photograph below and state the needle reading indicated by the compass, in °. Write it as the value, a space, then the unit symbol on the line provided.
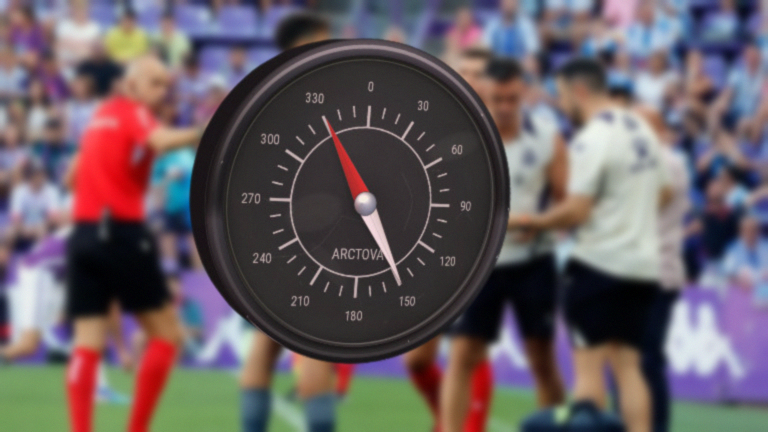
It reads 330 °
